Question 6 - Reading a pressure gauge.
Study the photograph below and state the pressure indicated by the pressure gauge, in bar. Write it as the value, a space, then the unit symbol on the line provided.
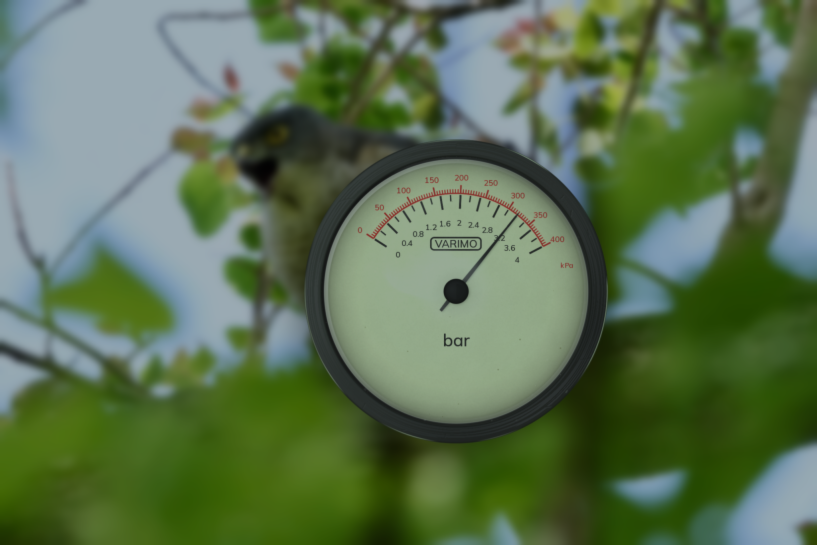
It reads 3.2 bar
